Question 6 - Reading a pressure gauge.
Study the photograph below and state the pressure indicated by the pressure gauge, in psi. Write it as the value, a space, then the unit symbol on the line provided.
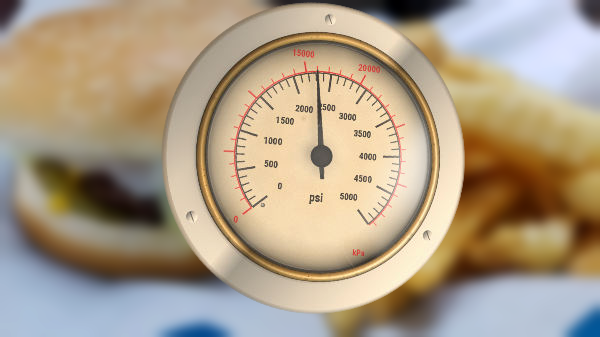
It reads 2300 psi
